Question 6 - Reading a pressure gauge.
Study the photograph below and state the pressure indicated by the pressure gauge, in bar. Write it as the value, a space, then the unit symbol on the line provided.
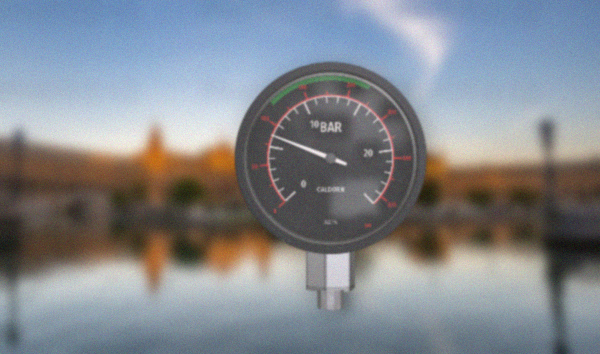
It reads 6 bar
